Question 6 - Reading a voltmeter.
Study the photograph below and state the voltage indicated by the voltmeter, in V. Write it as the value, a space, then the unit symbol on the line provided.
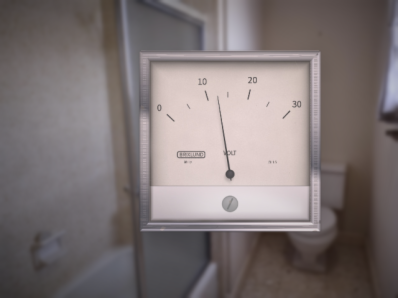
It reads 12.5 V
